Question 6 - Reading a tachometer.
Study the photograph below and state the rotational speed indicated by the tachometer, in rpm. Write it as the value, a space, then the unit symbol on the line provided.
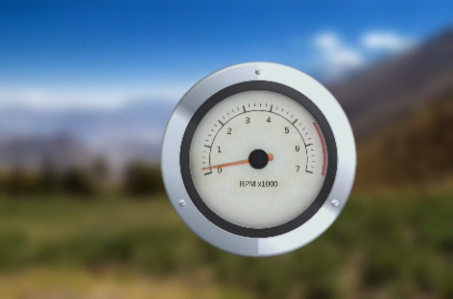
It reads 200 rpm
